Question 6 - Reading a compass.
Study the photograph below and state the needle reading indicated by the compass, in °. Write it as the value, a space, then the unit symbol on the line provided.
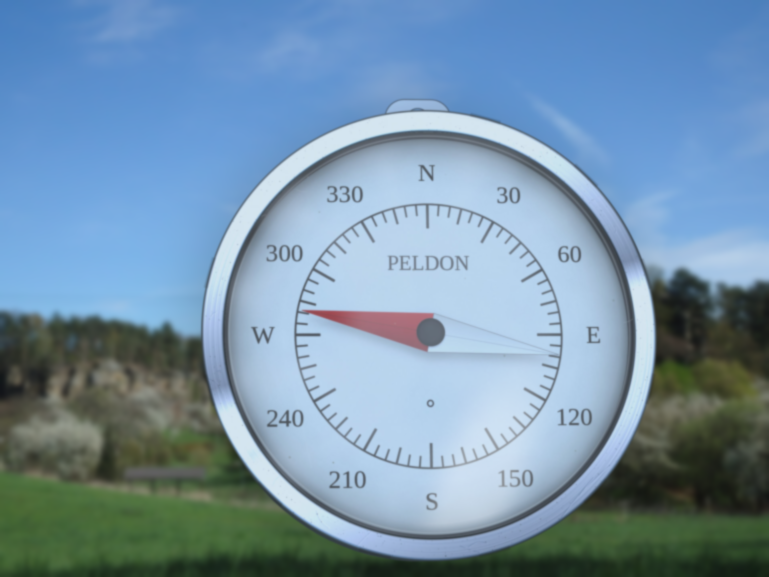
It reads 280 °
